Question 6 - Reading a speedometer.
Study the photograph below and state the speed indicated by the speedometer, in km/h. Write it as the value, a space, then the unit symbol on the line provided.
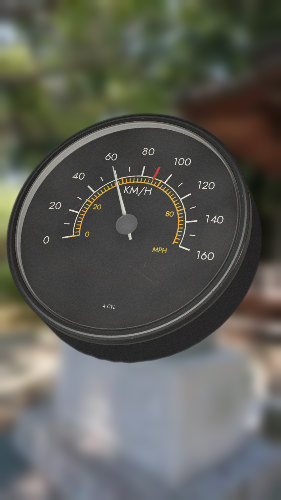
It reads 60 km/h
